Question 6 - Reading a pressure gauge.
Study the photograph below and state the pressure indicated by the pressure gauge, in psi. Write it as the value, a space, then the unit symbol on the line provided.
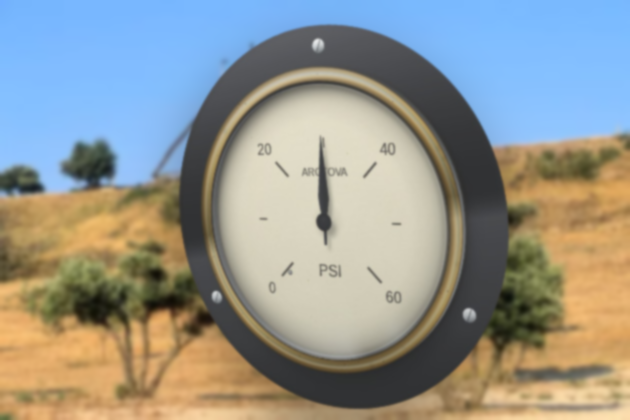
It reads 30 psi
